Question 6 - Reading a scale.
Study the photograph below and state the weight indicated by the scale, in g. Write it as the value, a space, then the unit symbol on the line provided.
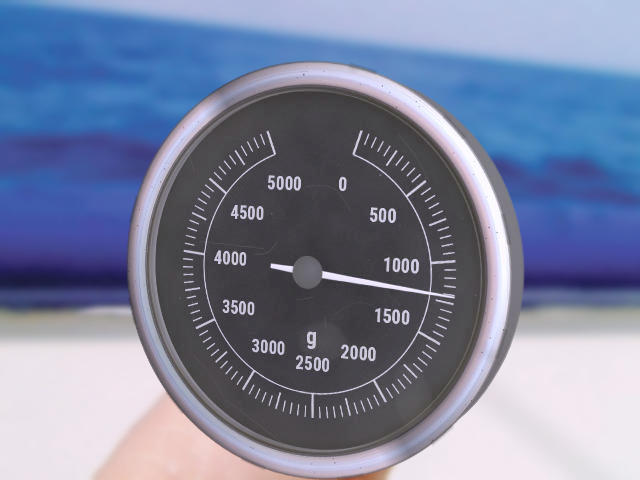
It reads 1200 g
